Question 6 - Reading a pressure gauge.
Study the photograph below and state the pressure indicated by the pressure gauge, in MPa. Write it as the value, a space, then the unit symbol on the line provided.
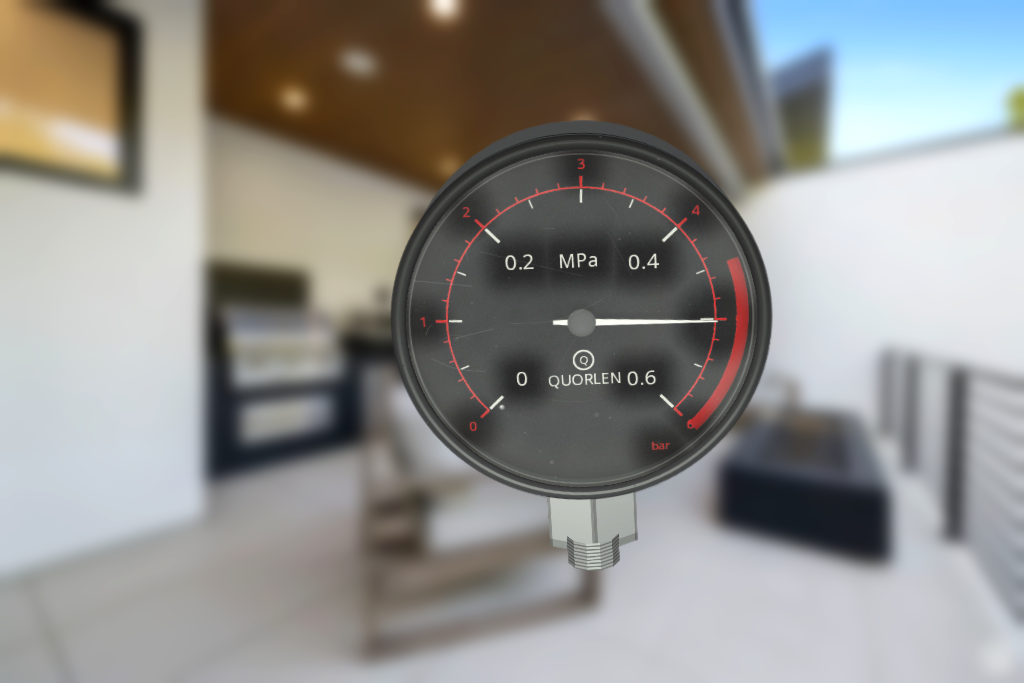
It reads 0.5 MPa
